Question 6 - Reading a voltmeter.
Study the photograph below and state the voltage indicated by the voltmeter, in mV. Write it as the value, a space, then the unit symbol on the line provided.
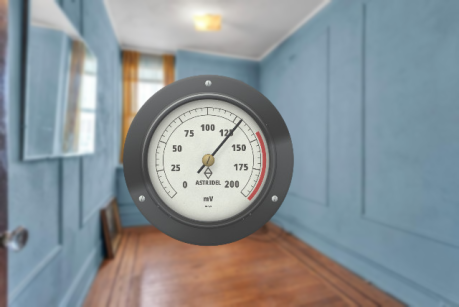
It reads 130 mV
